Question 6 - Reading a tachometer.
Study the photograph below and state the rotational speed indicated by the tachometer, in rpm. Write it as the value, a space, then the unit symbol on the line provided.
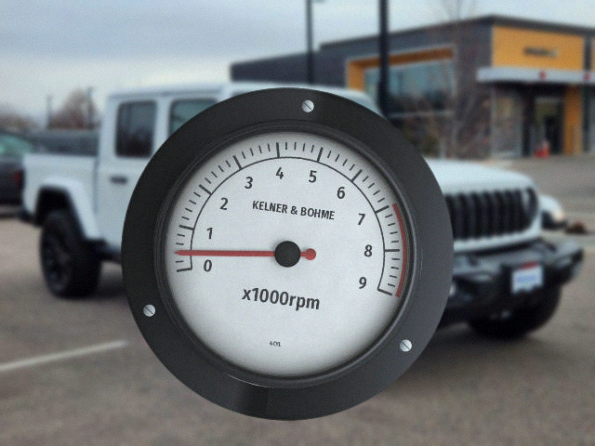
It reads 400 rpm
